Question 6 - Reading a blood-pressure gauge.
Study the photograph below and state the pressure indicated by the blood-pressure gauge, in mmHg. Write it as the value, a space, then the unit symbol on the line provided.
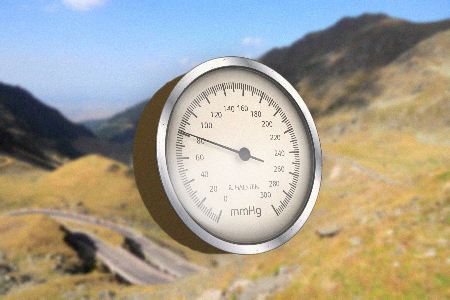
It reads 80 mmHg
